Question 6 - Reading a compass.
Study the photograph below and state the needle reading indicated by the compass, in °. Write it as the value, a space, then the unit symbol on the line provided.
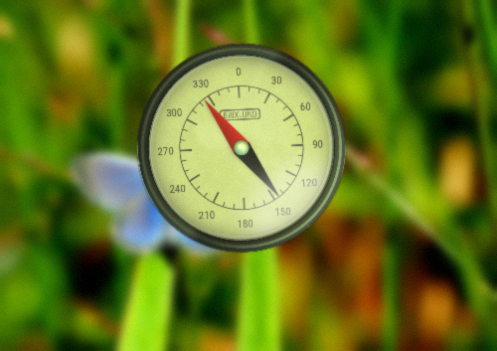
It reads 325 °
